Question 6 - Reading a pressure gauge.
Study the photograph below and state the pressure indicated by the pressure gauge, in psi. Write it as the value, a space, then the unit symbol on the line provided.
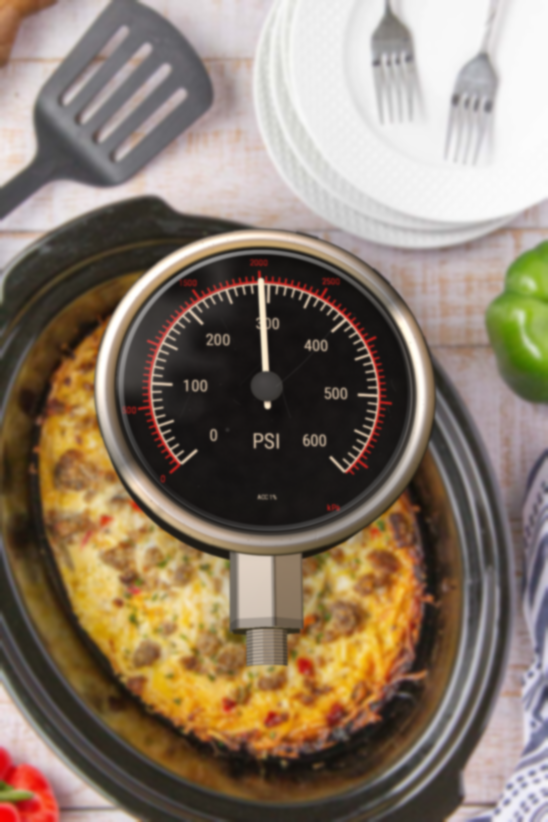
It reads 290 psi
